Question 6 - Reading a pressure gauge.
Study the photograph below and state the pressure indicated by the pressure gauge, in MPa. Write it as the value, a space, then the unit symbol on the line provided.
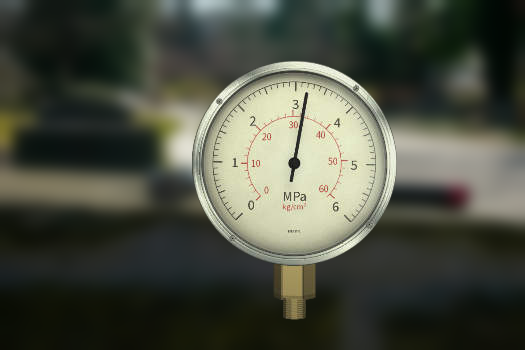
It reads 3.2 MPa
